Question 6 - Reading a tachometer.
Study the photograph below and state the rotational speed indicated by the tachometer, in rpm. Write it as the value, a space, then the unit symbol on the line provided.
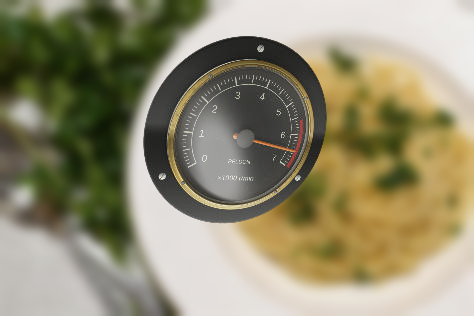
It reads 6500 rpm
